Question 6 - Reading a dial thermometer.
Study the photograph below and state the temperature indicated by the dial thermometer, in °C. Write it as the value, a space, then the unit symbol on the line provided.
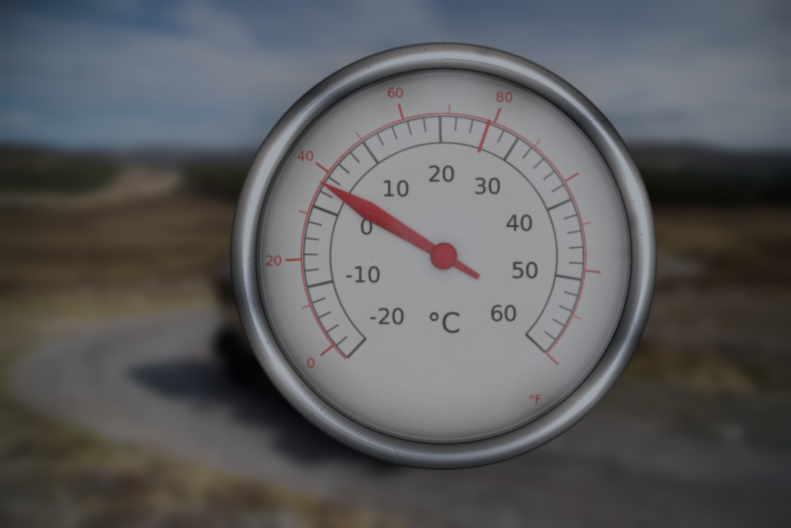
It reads 3 °C
